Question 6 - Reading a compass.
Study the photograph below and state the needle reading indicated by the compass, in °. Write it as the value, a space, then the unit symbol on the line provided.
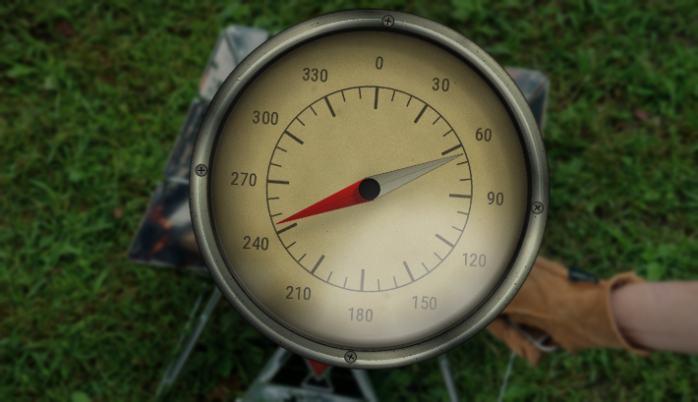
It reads 245 °
